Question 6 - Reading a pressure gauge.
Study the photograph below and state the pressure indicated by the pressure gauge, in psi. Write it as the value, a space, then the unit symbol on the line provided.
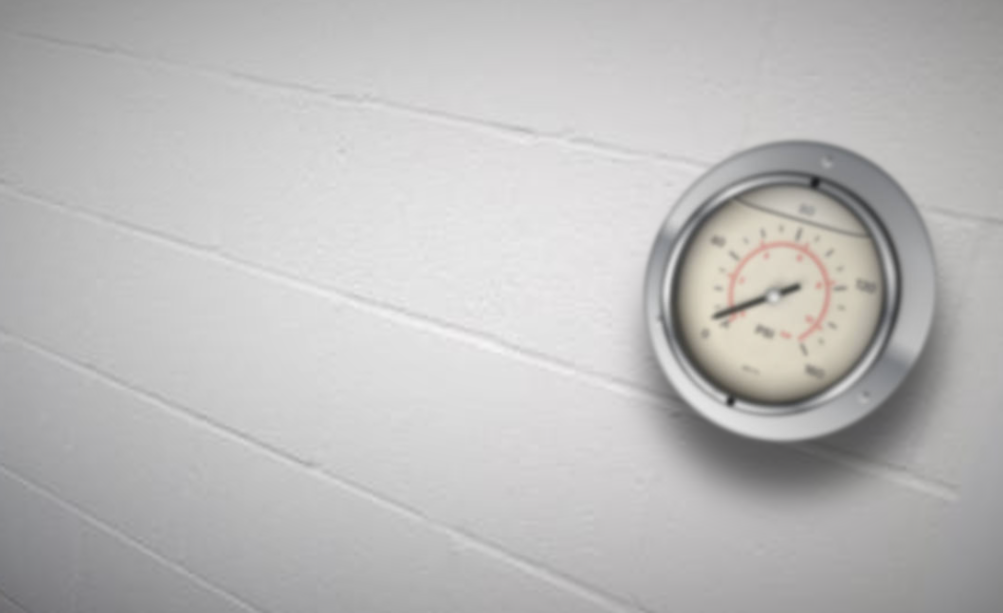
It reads 5 psi
